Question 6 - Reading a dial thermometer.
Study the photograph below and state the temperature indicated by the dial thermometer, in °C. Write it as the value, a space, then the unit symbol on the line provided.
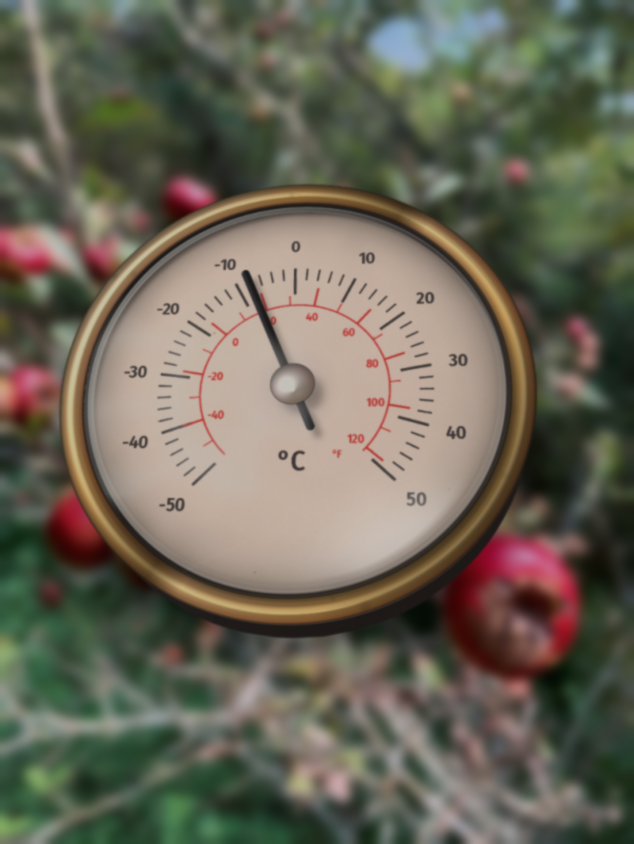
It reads -8 °C
